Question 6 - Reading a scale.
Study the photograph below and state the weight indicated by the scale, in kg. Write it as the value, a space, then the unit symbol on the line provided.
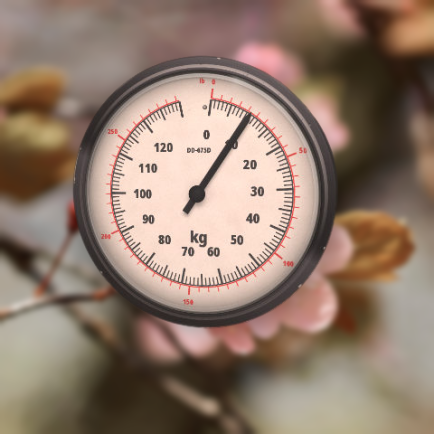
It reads 10 kg
